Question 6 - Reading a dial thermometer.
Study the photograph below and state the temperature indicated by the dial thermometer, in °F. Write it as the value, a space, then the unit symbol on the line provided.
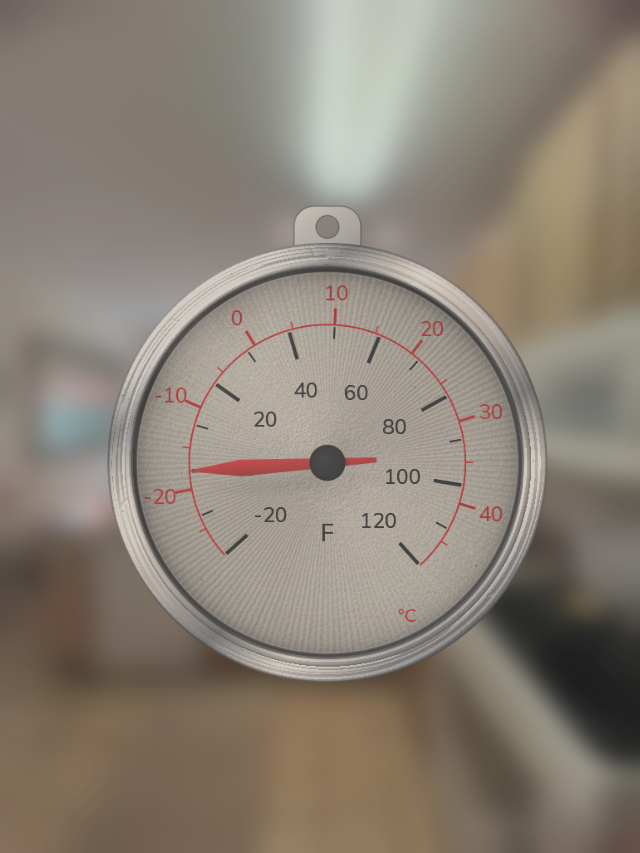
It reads 0 °F
